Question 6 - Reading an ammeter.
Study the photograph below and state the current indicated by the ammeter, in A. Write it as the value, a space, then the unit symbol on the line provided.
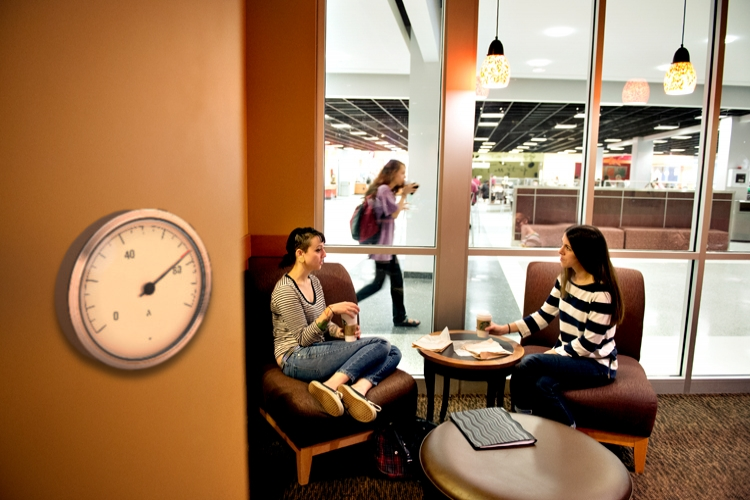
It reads 75 A
